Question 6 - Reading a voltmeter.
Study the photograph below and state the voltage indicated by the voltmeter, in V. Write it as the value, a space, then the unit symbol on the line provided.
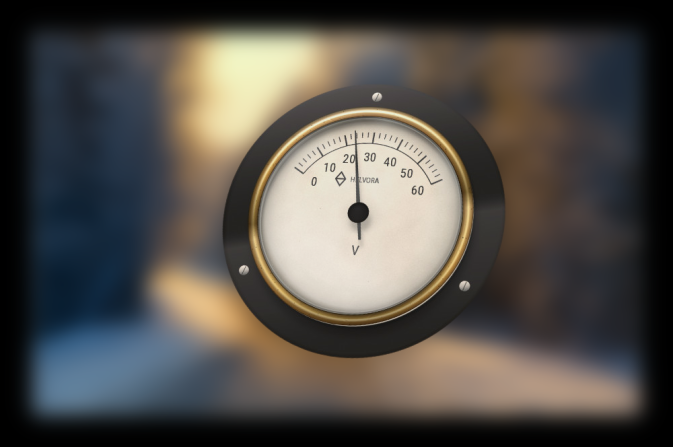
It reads 24 V
